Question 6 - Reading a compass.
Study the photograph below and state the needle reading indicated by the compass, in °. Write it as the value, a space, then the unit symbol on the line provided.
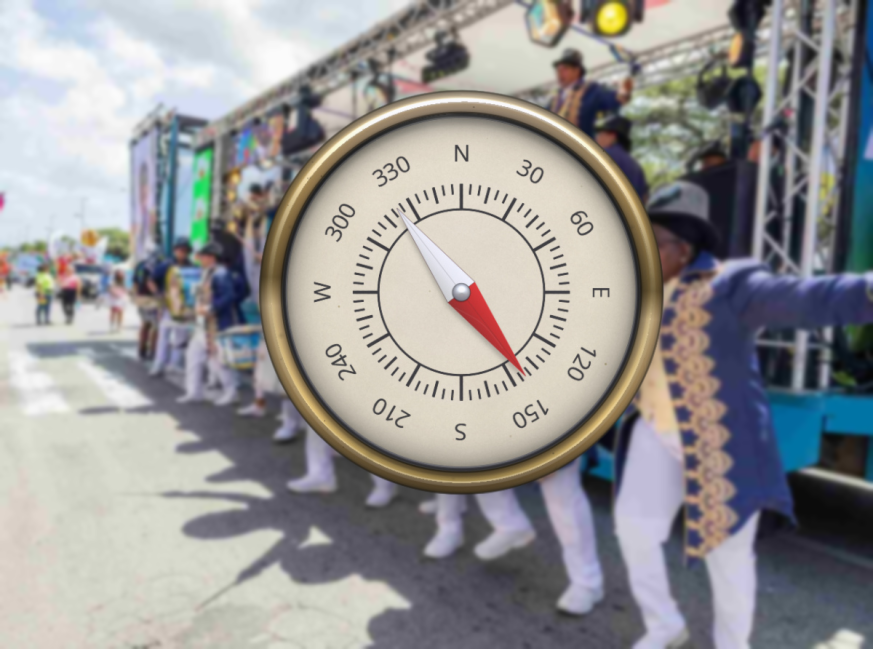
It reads 142.5 °
